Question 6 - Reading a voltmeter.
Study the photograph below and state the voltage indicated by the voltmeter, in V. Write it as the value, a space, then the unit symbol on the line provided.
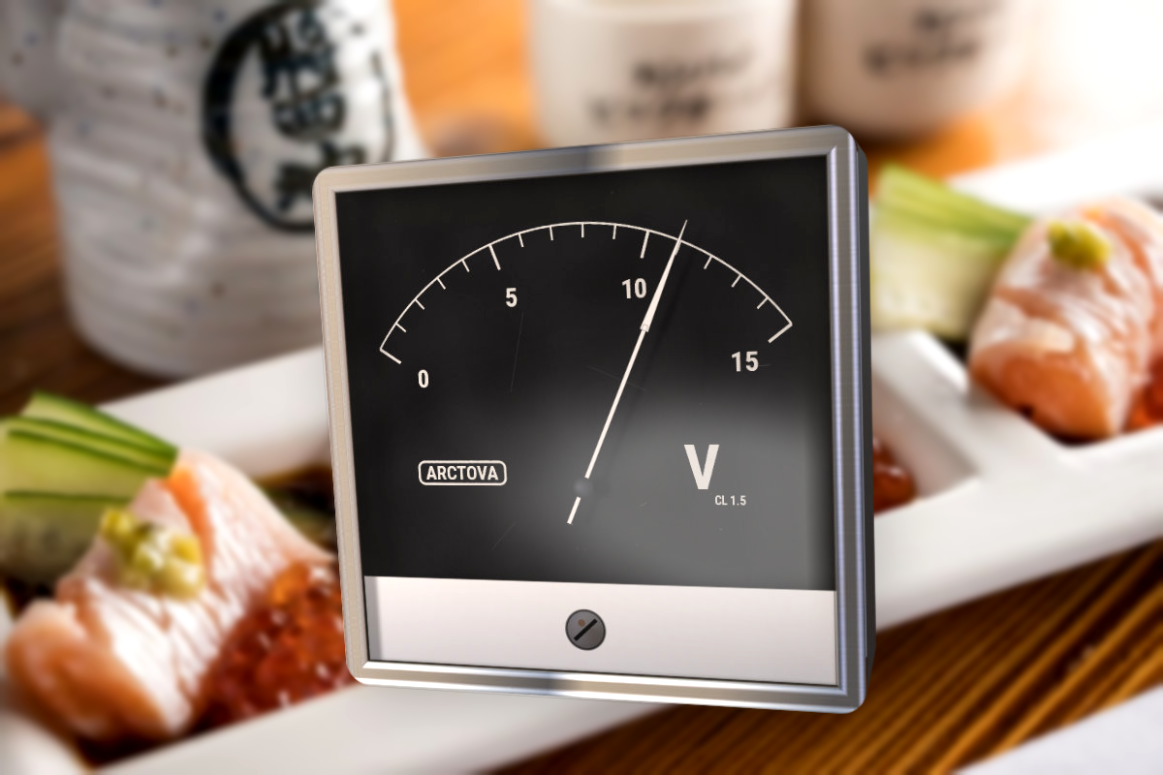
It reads 11 V
